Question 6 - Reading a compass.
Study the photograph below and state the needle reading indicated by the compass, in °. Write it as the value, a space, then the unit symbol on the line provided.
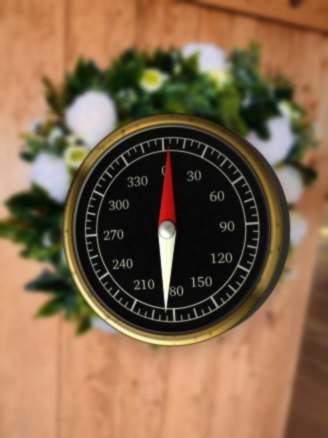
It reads 5 °
